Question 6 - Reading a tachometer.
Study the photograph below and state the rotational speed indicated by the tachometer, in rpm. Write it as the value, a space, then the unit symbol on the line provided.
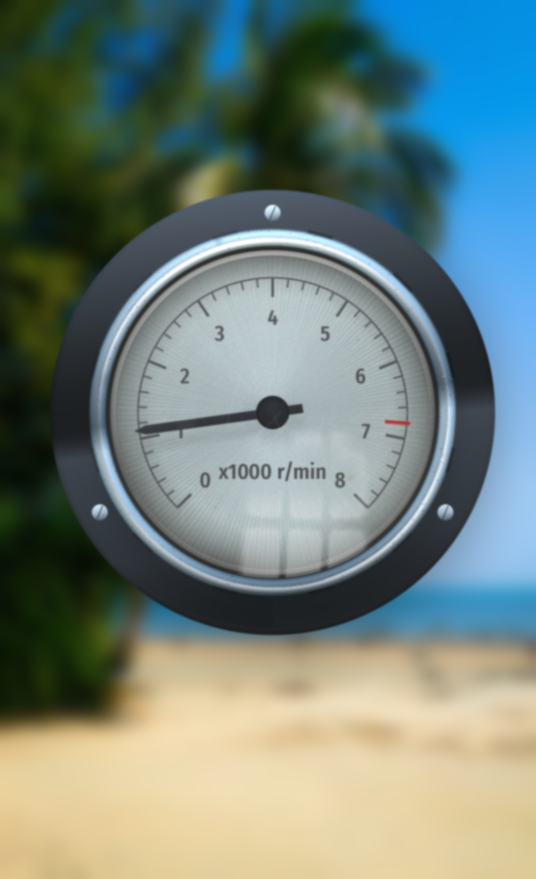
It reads 1100 rpm
